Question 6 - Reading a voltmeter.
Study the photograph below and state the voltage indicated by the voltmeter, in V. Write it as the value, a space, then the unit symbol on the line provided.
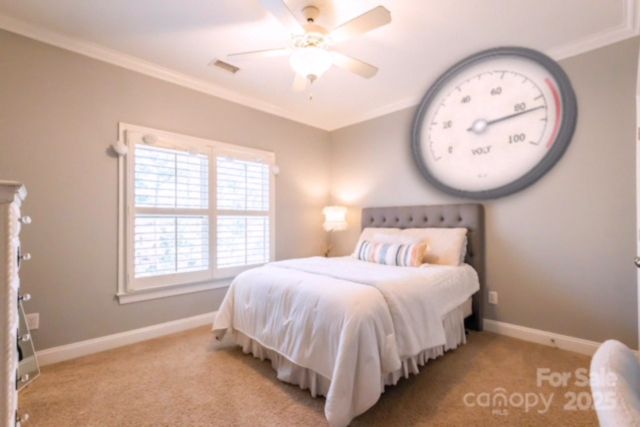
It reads 85 V
